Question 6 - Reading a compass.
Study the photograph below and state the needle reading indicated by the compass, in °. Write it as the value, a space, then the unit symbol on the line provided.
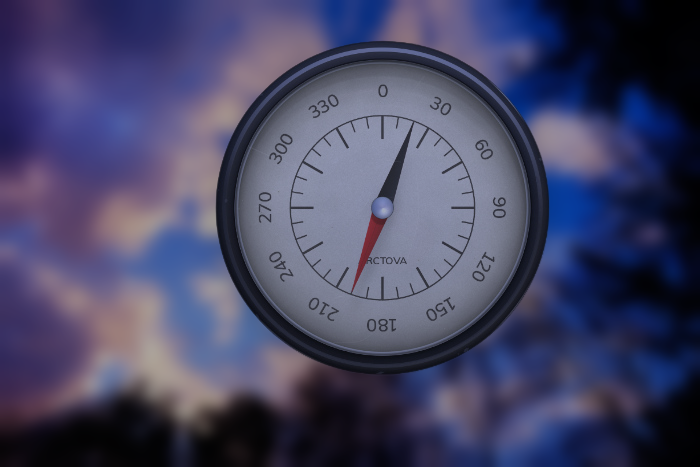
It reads 200 °
